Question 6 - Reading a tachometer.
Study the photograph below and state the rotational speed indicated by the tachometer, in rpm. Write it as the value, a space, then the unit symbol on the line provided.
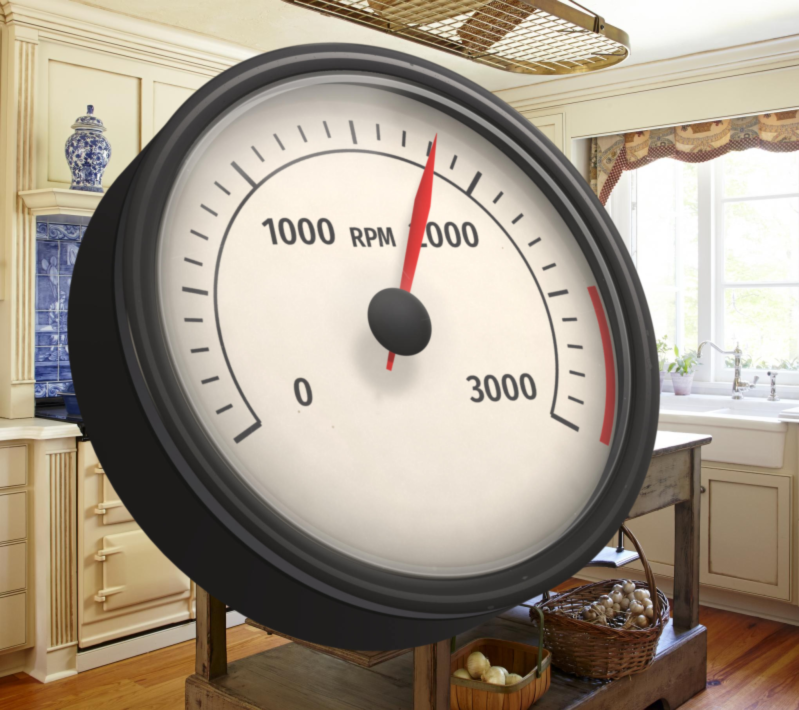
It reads 1800 rpm
